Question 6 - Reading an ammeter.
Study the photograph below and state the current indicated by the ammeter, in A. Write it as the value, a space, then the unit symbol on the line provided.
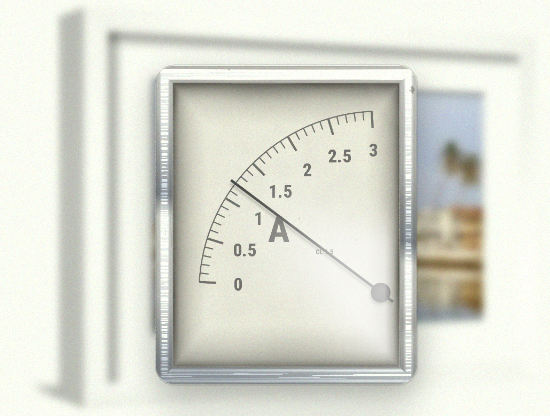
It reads 1.2 A
